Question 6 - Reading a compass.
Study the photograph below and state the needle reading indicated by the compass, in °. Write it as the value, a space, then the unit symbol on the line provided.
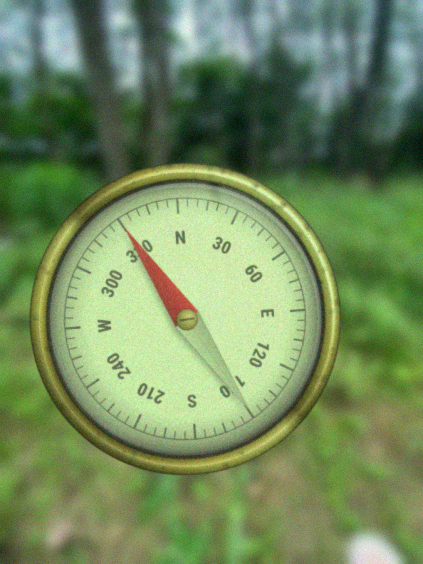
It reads 330 °
